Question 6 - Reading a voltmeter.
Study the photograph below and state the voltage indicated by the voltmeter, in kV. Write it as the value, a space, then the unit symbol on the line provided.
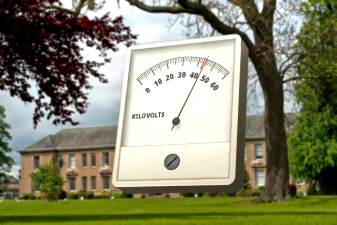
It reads 45 kV
